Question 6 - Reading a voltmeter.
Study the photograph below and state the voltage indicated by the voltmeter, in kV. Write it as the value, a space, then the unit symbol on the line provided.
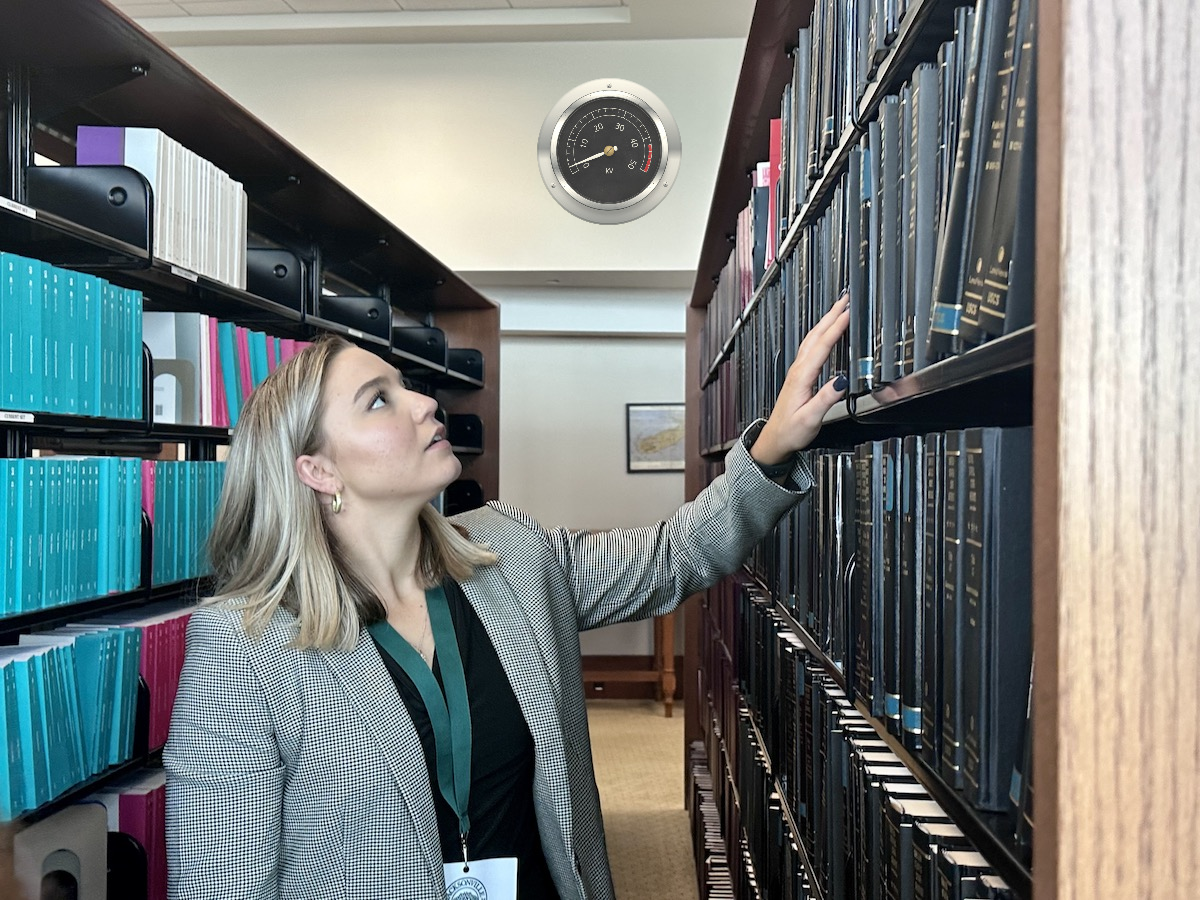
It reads 2 kV
